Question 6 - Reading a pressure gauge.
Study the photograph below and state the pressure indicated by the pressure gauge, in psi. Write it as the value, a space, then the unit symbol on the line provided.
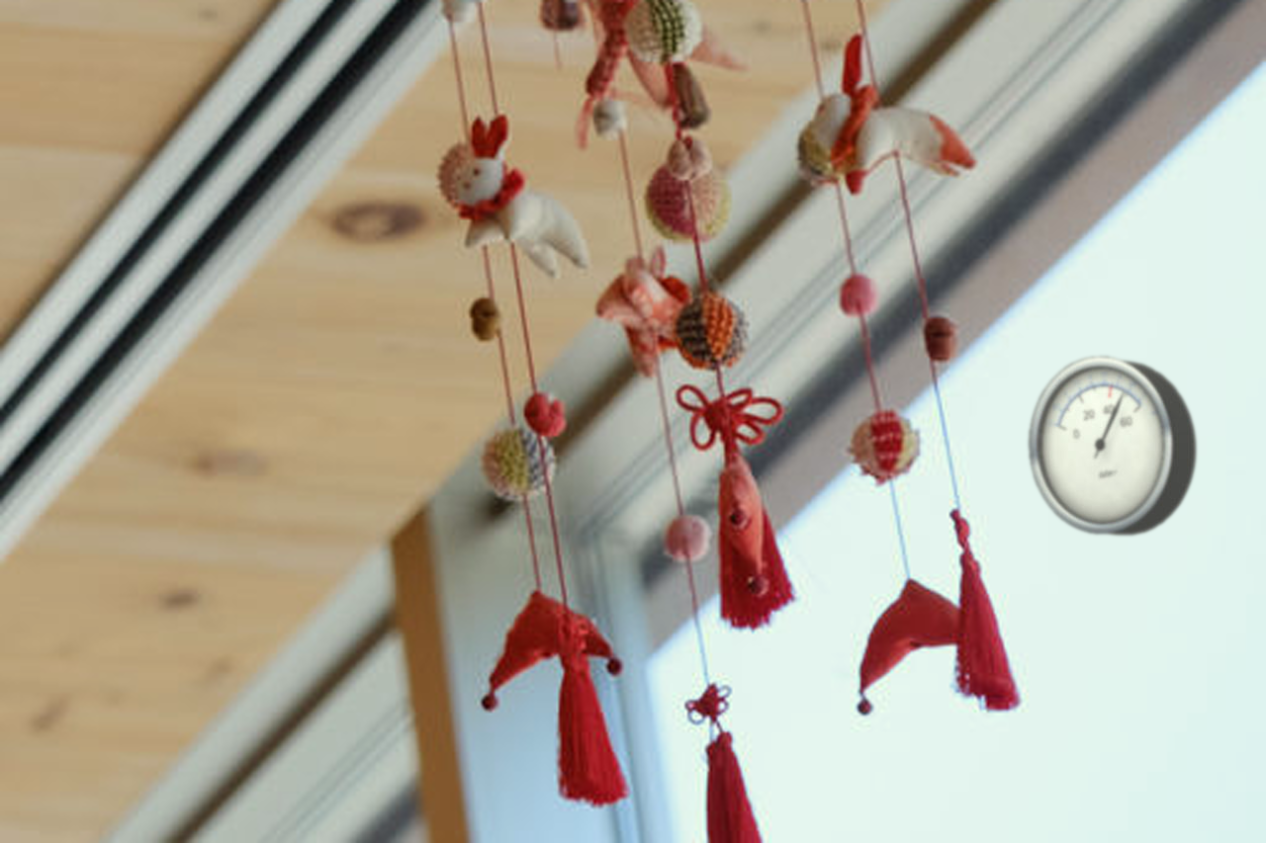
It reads 50 psi
